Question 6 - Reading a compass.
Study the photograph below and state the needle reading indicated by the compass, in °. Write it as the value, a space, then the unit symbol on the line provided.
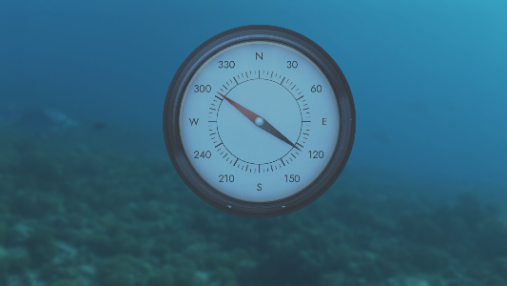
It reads 305 °
